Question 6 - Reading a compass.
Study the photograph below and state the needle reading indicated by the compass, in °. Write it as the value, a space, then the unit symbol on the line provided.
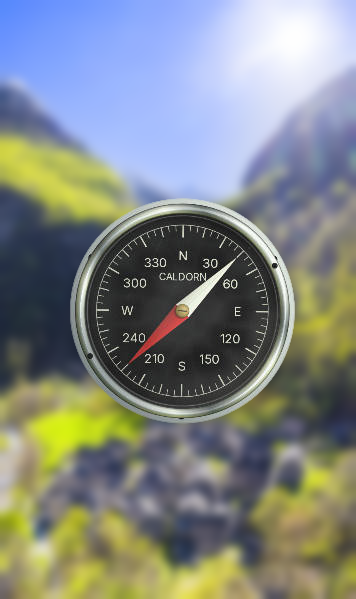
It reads 225 °
